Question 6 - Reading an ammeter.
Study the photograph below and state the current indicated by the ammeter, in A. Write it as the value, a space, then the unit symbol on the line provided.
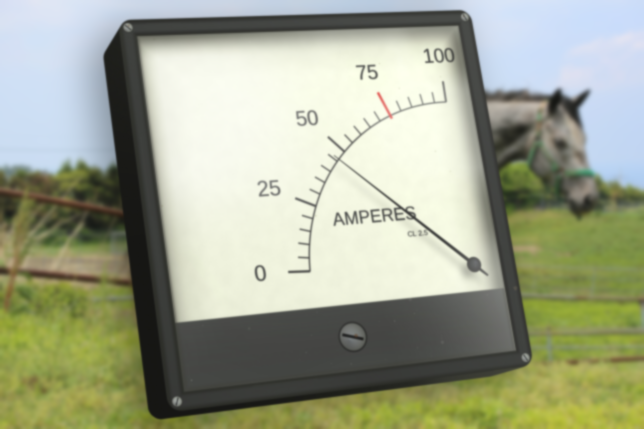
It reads 45 A
